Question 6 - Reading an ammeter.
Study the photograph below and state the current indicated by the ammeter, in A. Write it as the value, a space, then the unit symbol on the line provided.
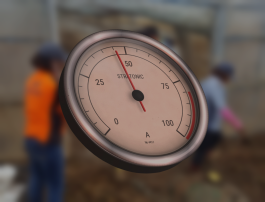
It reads 45 A
